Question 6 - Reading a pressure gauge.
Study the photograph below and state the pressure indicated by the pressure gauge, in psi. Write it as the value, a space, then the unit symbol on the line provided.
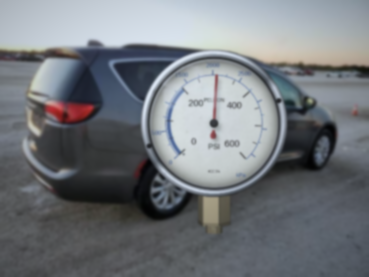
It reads 300 psi
